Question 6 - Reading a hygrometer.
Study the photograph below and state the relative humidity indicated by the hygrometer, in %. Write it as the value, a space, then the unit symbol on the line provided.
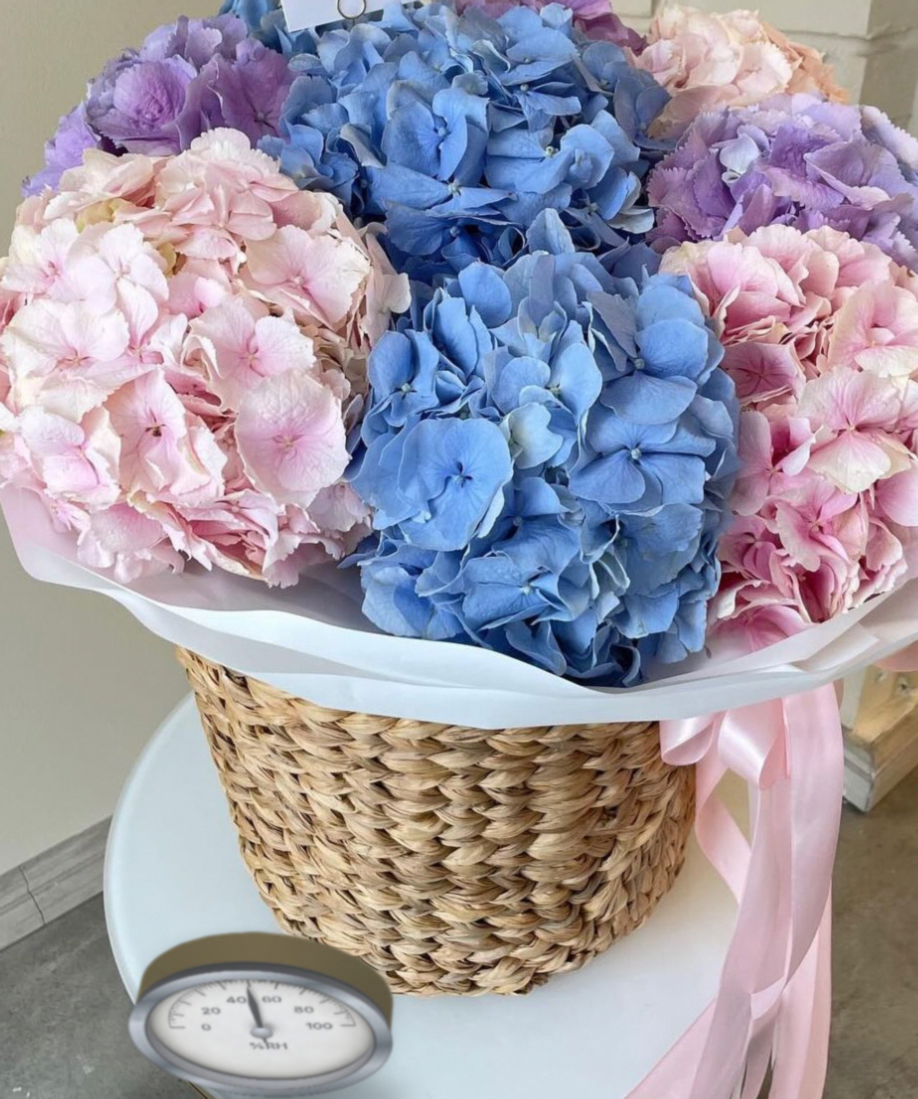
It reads 50 %
